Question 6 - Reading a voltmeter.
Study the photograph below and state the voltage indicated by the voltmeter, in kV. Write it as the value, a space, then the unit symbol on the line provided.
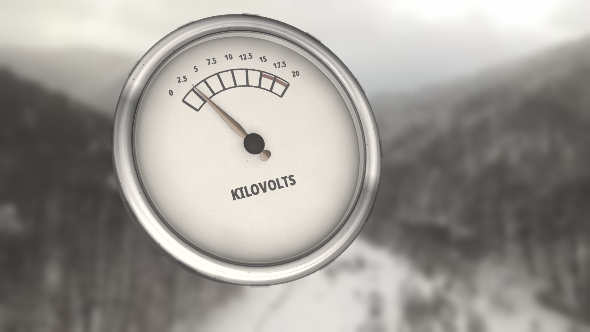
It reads 2.5 kV
